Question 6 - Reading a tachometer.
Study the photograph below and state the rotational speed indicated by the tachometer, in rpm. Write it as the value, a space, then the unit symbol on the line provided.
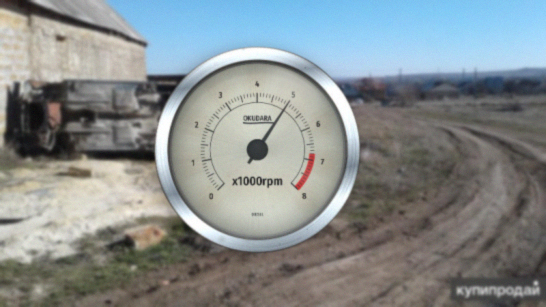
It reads 5000 rpm
